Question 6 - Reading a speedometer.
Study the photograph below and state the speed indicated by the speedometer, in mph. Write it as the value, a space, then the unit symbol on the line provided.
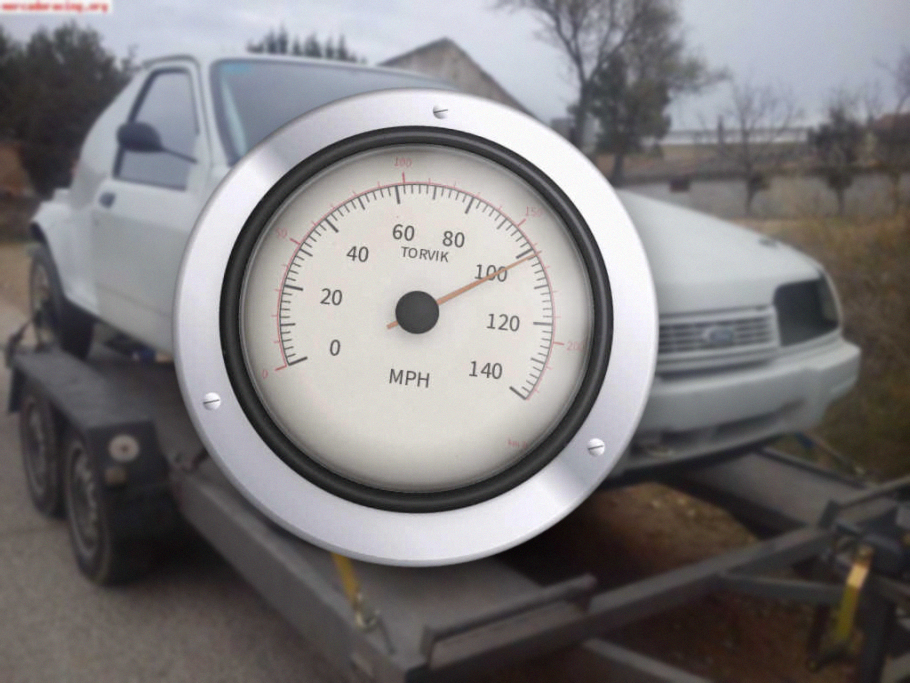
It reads 102 mph
